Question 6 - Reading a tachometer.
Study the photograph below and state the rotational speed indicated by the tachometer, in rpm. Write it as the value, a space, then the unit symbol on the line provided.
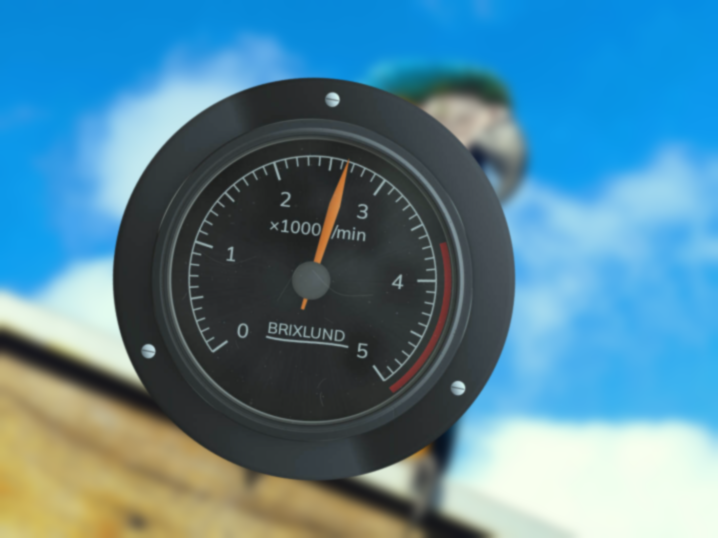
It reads 2650 rpm
